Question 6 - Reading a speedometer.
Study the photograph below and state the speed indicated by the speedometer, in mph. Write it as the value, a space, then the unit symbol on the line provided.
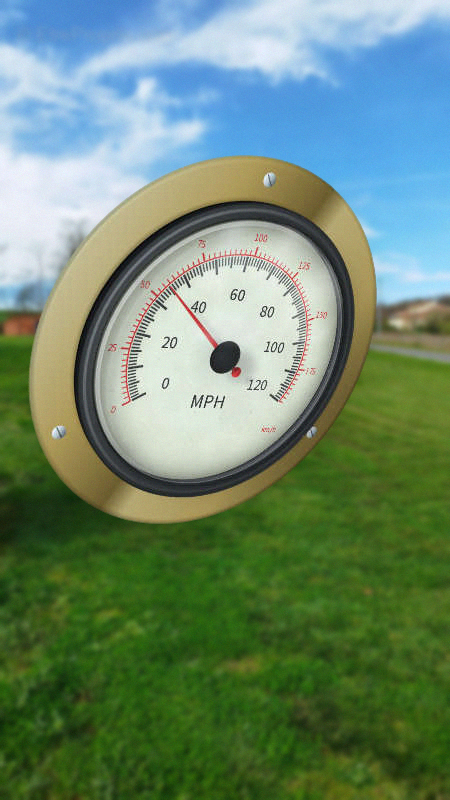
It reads 35 mph
